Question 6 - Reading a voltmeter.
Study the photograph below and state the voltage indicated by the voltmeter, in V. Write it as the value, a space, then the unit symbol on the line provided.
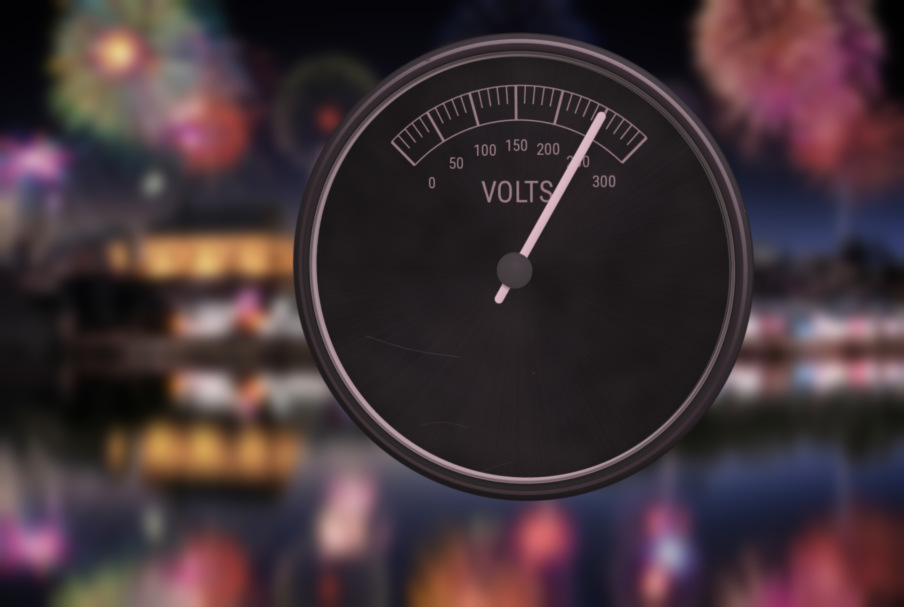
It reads 250 V
